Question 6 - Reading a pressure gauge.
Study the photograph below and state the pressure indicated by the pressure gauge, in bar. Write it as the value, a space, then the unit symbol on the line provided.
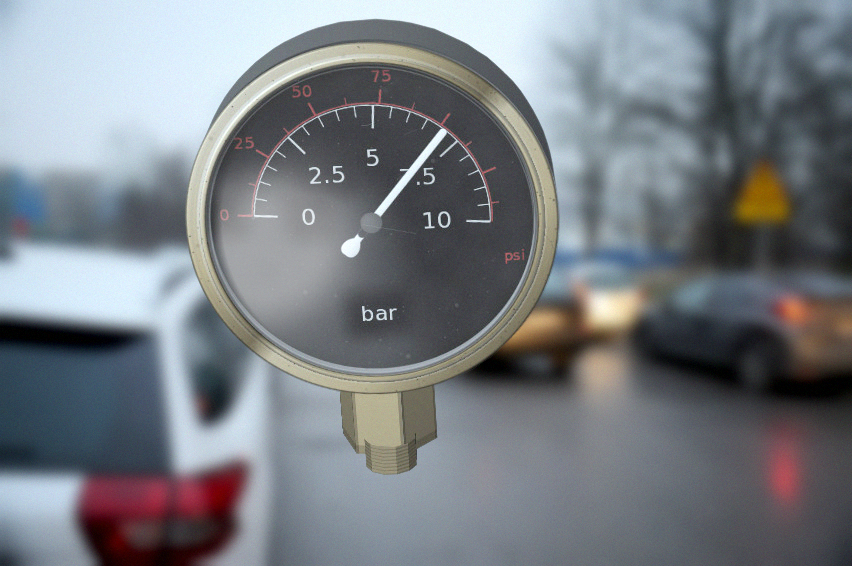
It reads 7 bar
